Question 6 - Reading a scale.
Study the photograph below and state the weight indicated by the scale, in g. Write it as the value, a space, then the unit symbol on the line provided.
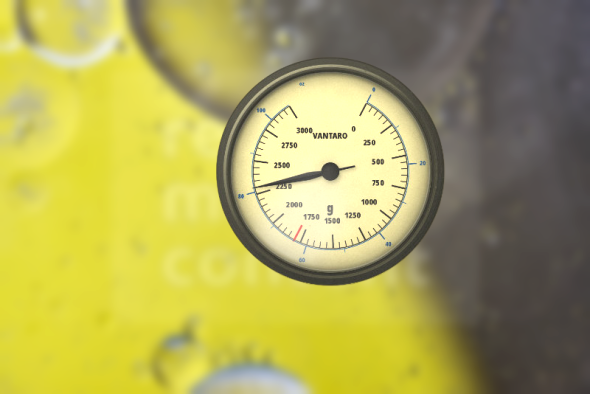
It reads 2300 g
